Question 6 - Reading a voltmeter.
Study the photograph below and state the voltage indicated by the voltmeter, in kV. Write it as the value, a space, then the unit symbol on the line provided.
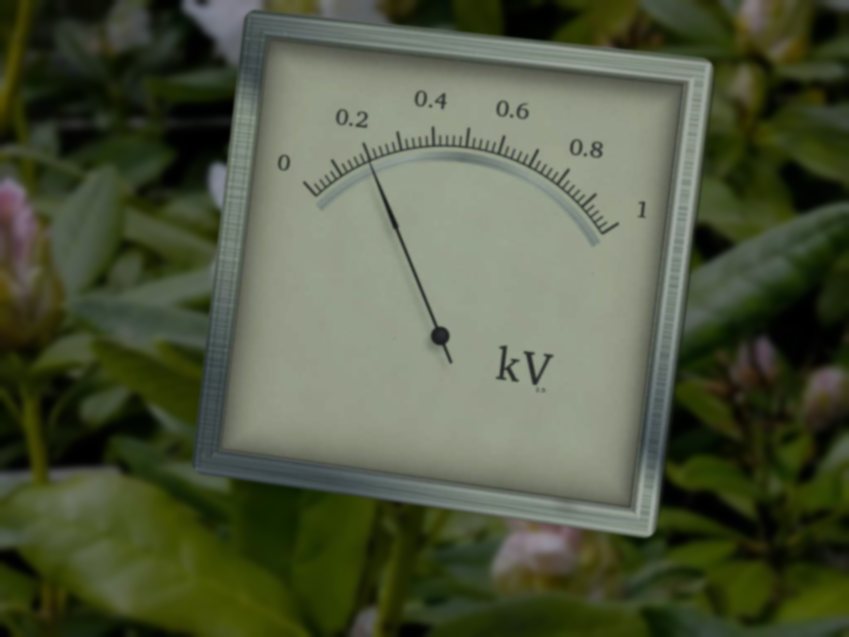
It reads 0.2 kV
